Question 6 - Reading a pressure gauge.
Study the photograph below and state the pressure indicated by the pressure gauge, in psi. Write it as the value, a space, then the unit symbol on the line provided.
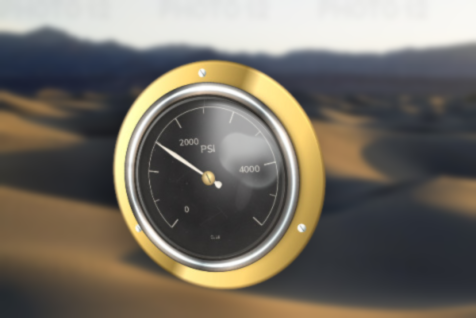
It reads 1500 psi
